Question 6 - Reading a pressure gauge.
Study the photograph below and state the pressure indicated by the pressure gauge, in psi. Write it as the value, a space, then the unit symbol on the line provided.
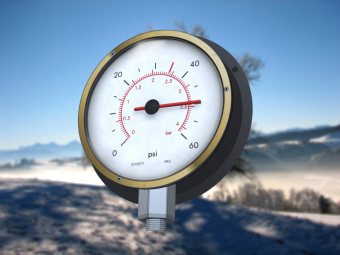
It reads 50 psi
